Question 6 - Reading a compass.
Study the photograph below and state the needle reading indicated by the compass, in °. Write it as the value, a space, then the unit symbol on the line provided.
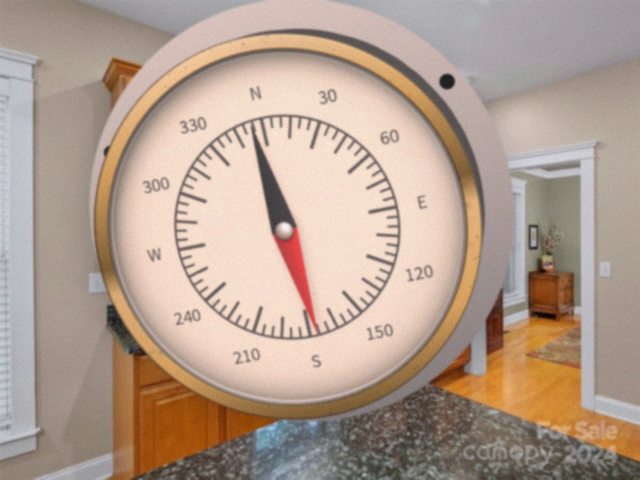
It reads 175 °
